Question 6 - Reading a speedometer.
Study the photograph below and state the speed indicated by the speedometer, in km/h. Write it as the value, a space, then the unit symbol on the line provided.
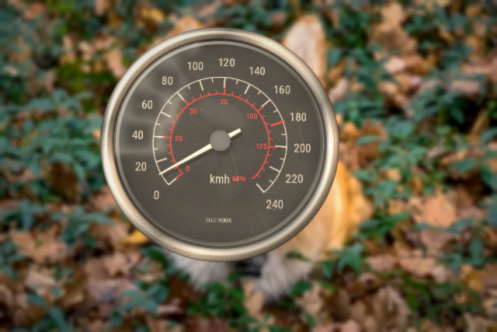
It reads 10 km/h
